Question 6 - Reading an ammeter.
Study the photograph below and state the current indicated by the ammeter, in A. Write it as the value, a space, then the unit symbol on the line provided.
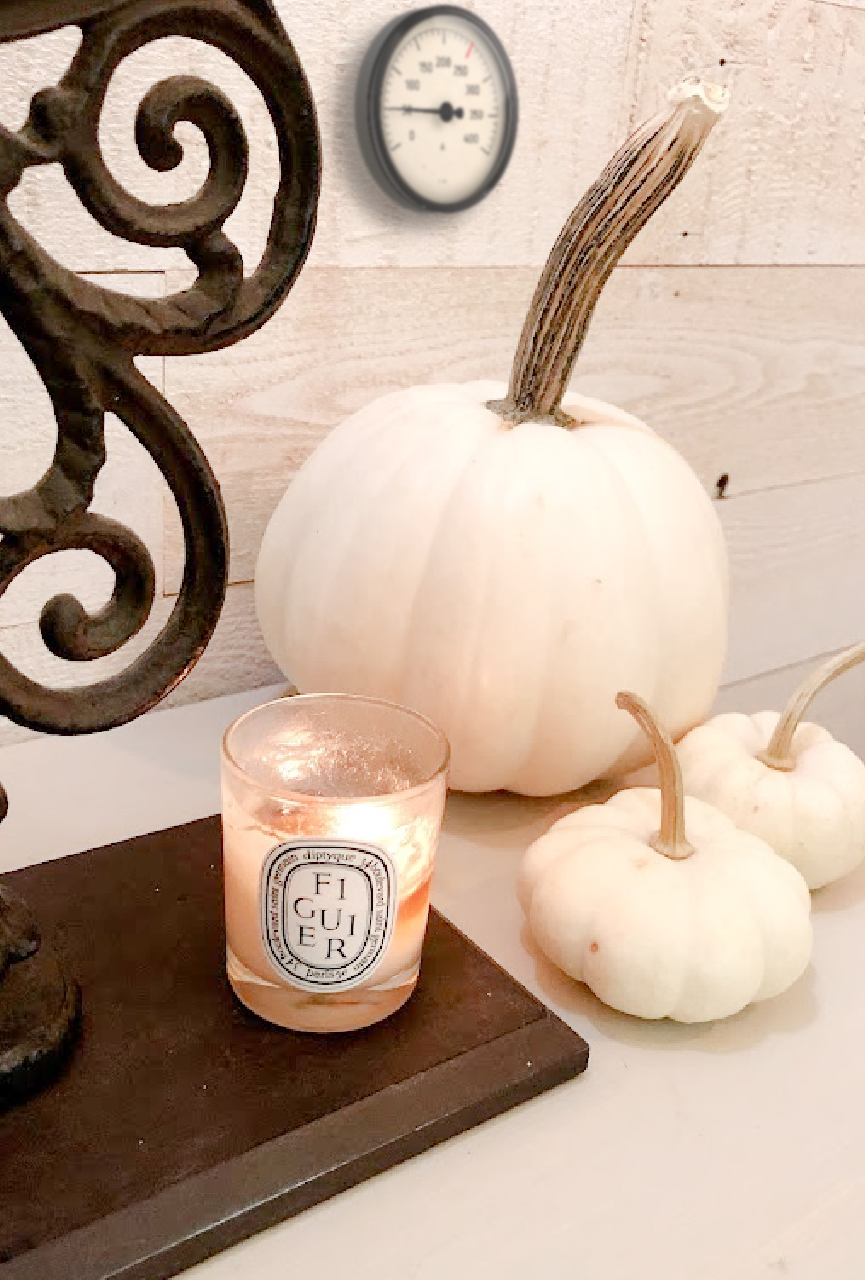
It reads 50 A
